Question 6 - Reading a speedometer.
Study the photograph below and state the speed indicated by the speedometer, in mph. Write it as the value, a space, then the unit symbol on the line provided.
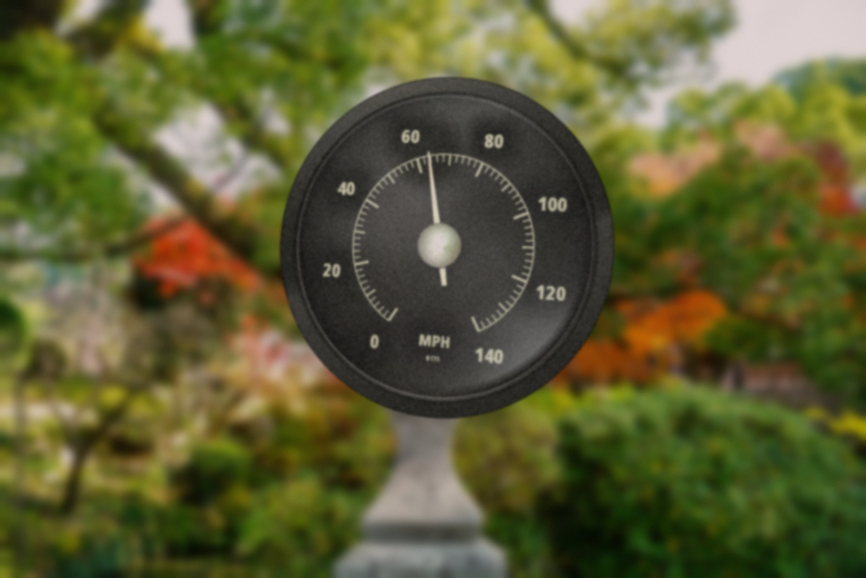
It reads 64 mph
